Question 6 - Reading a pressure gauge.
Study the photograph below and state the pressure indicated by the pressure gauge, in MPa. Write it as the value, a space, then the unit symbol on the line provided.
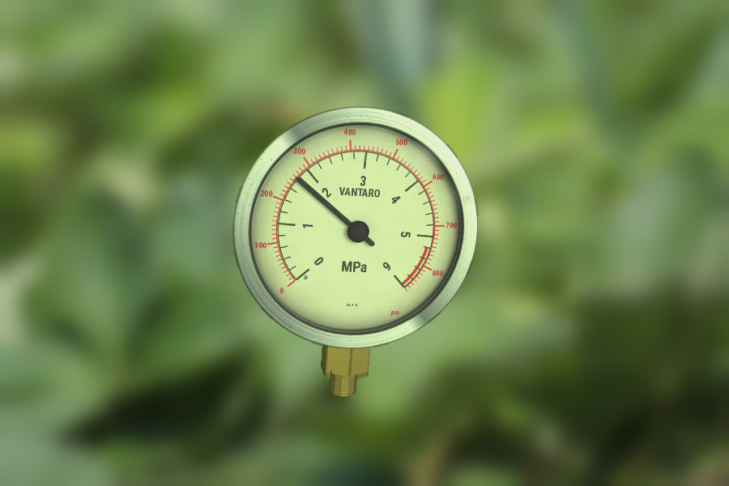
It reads 1.8 MPa
